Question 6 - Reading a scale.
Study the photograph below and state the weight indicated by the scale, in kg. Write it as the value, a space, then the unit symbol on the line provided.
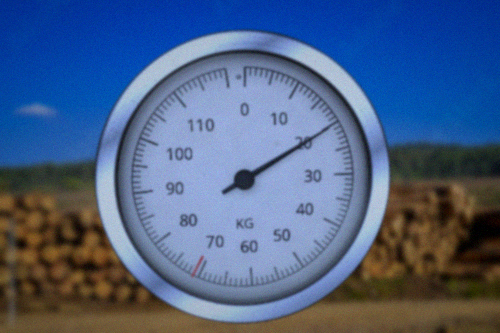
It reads 20 kg
